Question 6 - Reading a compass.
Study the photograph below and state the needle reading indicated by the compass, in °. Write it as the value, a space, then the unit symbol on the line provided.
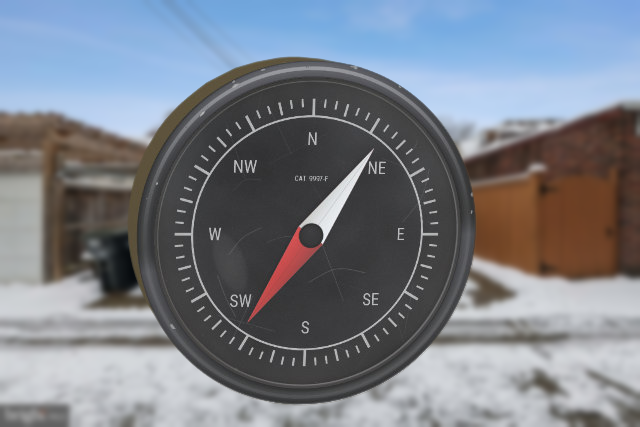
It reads 215 °
